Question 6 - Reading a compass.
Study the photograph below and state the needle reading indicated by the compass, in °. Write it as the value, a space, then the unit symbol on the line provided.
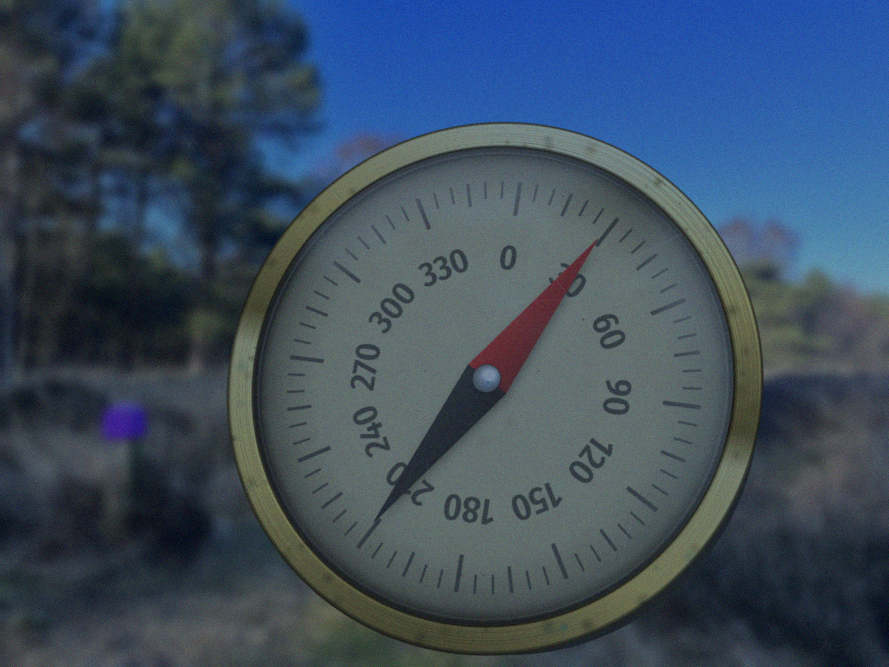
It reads 30 °
